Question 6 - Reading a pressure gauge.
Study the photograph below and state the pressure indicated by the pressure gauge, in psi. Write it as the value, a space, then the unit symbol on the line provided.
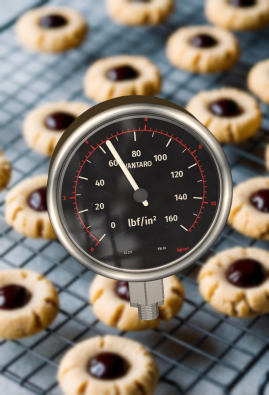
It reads 65 psi
